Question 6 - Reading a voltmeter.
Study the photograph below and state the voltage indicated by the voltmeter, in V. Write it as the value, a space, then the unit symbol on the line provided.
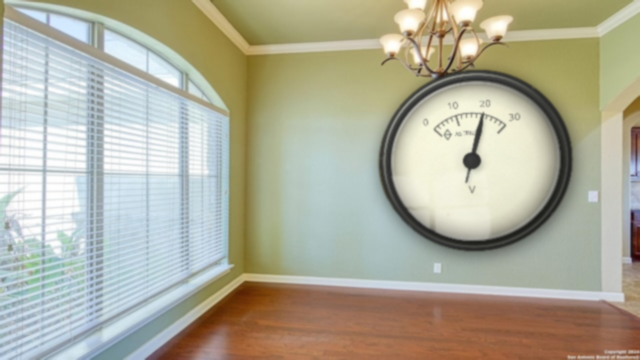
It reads 20 V
